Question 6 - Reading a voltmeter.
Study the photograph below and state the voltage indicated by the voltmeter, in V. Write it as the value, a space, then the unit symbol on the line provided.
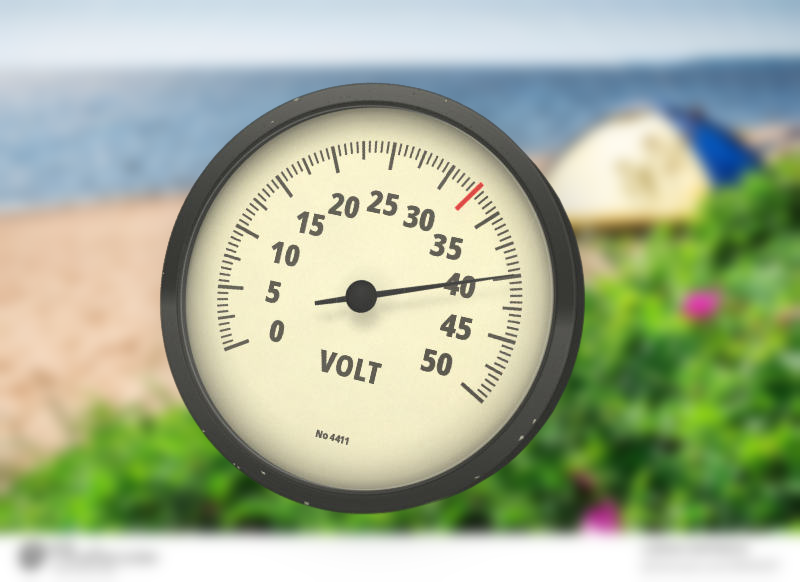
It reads 40 V
